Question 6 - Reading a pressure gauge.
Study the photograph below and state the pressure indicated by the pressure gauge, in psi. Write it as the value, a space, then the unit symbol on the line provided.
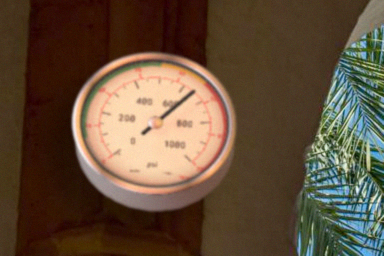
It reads 650 psi
